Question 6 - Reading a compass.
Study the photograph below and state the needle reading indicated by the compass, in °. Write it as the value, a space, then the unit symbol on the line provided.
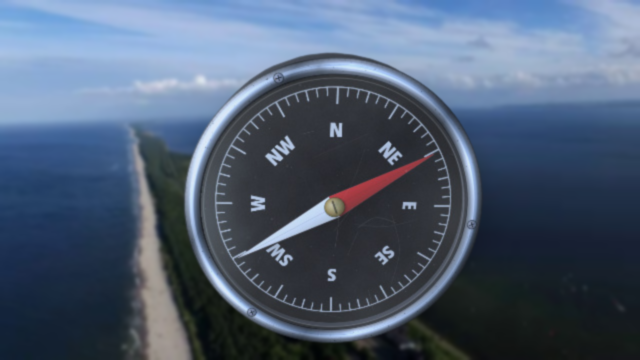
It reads 60 °
